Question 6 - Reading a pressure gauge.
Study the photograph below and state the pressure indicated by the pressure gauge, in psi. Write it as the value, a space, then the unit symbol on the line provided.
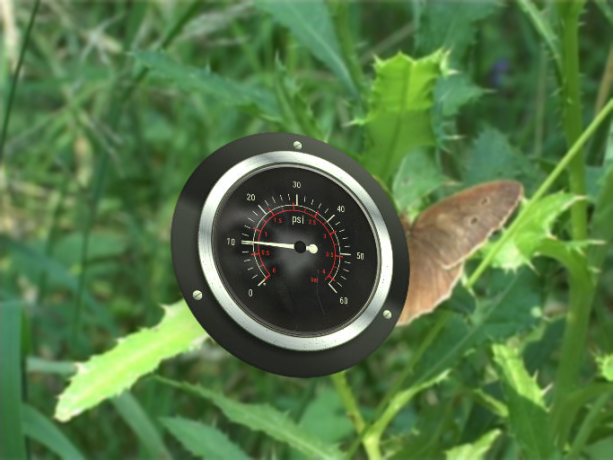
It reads 10 psi
